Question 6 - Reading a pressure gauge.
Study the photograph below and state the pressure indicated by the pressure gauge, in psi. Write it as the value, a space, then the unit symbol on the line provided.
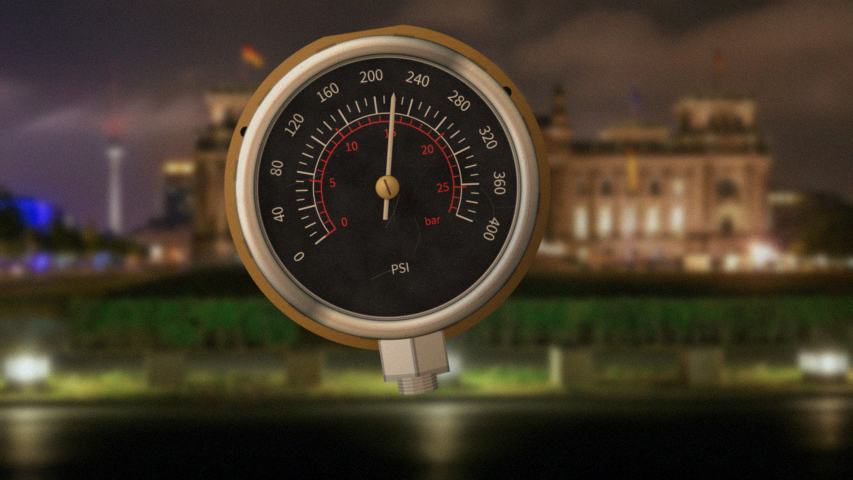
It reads 220 psi
